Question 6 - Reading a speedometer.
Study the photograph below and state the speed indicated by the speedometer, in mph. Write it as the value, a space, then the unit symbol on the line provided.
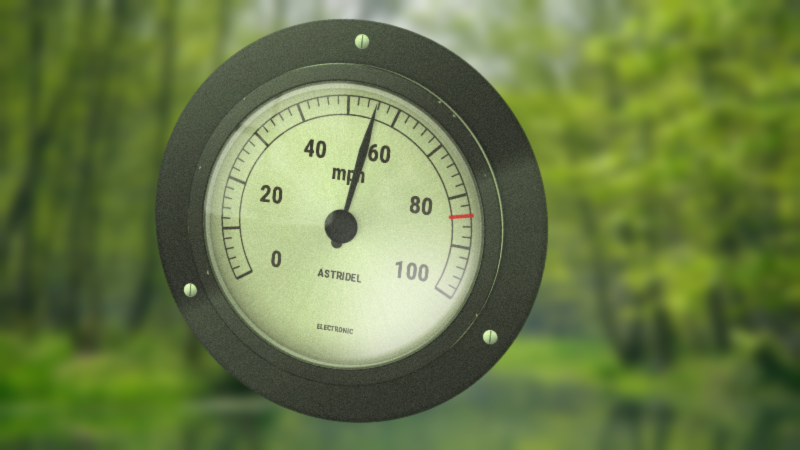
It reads 56 mph
